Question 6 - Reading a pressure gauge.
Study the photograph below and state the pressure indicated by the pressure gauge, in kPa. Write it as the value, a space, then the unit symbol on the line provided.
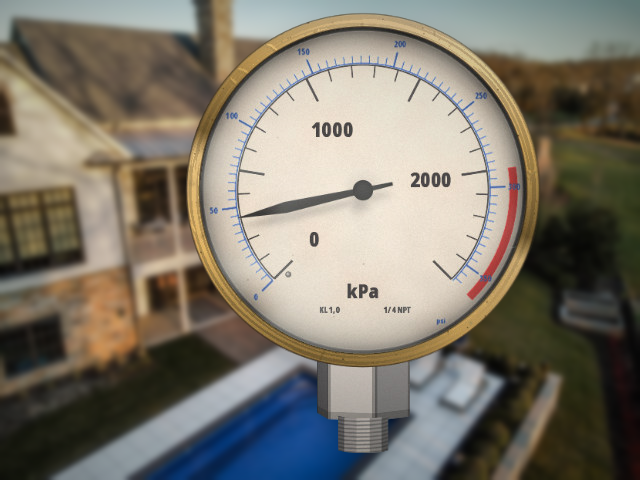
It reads 300 kPa
